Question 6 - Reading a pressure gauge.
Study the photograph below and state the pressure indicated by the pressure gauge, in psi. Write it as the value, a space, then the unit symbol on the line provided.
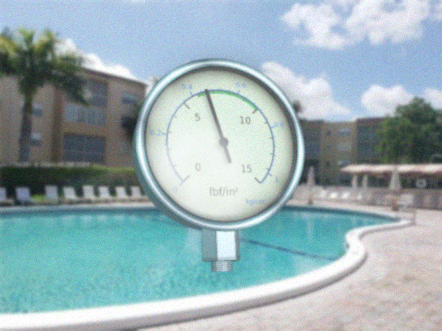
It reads 6.5 psi
